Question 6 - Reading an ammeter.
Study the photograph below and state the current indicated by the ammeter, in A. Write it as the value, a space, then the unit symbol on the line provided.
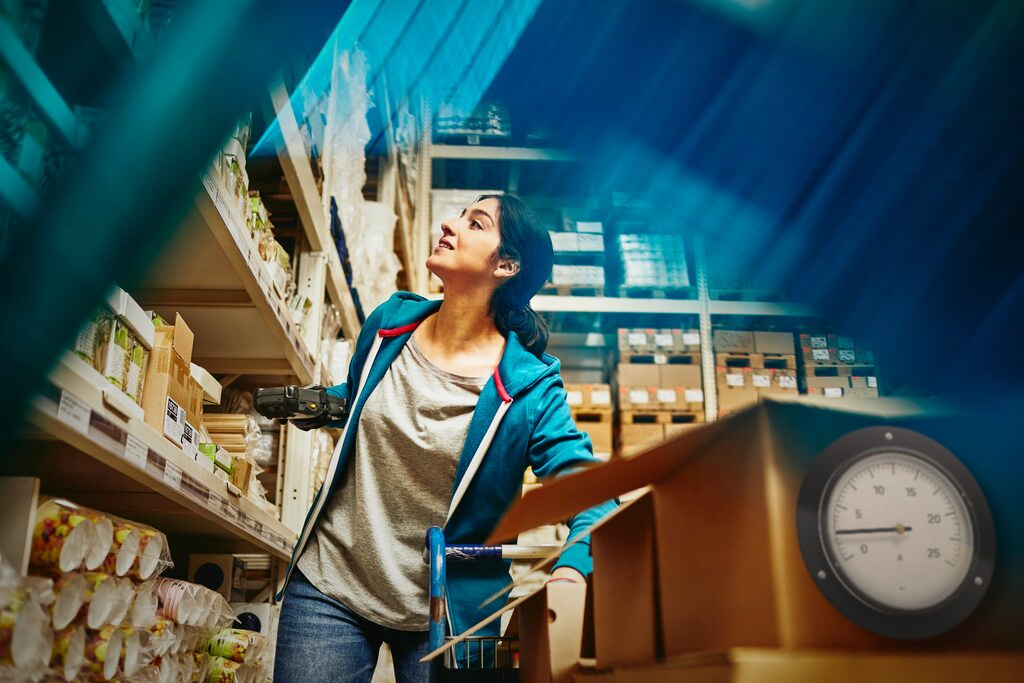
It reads 2.5 A
